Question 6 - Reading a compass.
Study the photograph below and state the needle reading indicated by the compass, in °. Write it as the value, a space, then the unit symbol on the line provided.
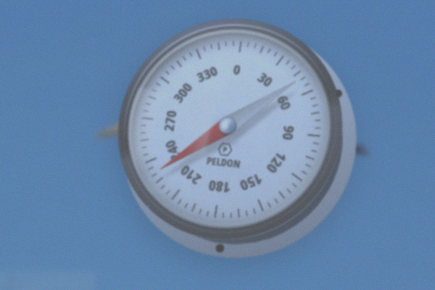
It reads 230 °
